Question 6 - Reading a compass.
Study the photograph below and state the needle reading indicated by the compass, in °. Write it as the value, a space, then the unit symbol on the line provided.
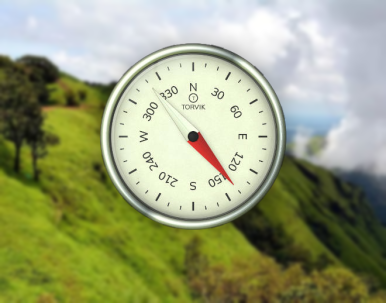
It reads 140 °
